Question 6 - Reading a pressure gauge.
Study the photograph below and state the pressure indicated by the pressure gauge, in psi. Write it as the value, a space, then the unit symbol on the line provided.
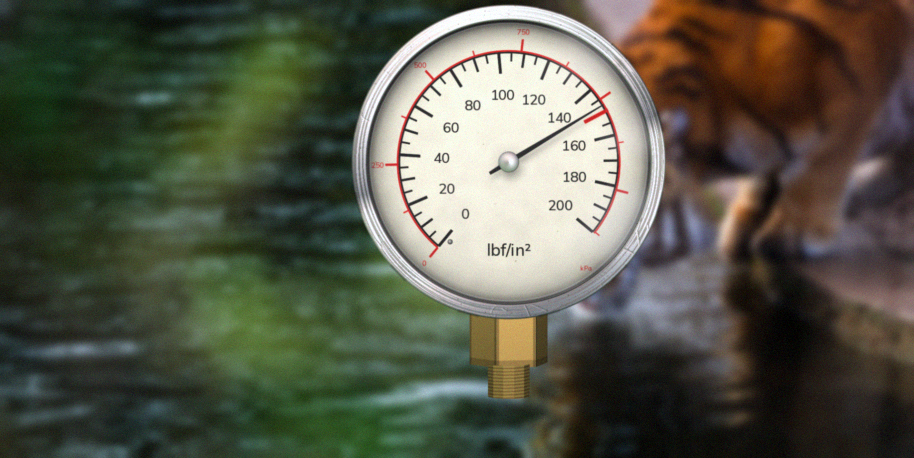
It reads 147.5 psi
